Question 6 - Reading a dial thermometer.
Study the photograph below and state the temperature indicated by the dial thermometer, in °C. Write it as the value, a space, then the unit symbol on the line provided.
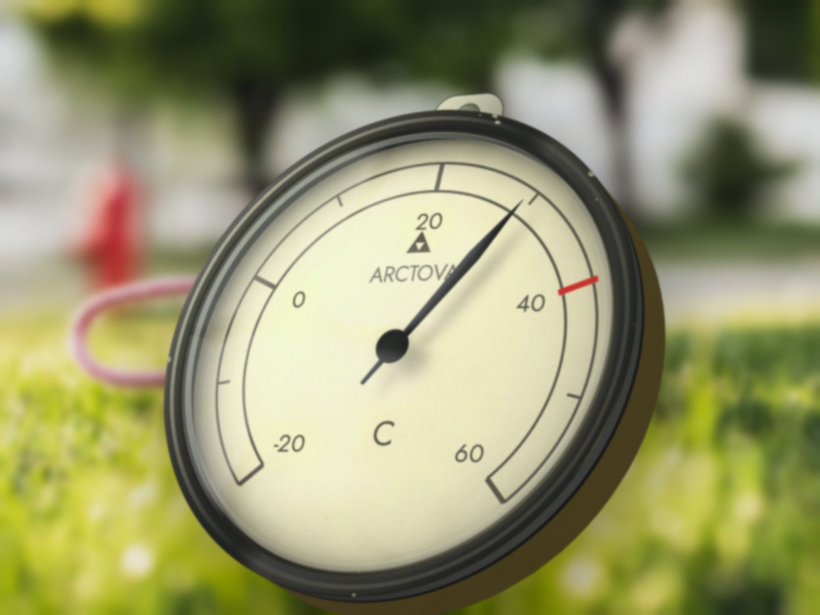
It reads 30 °C
